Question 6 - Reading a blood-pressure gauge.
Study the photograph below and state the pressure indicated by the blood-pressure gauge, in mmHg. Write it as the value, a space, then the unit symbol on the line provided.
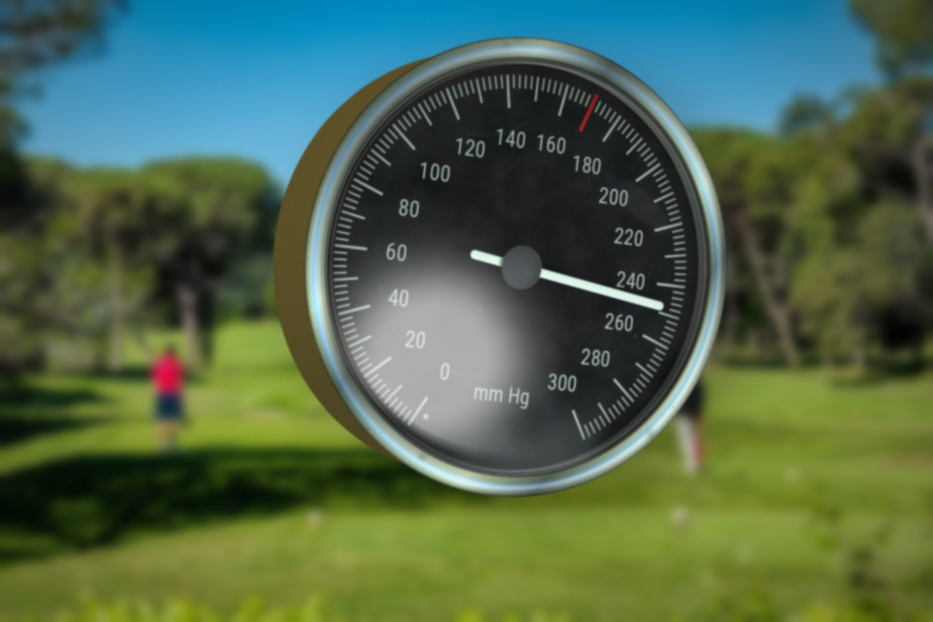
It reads 248 mmHg
